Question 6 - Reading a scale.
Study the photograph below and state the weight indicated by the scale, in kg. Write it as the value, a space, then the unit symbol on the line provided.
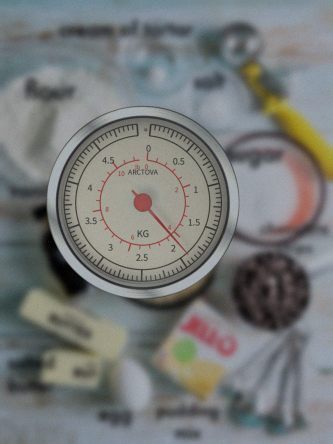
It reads 1.9 kg
